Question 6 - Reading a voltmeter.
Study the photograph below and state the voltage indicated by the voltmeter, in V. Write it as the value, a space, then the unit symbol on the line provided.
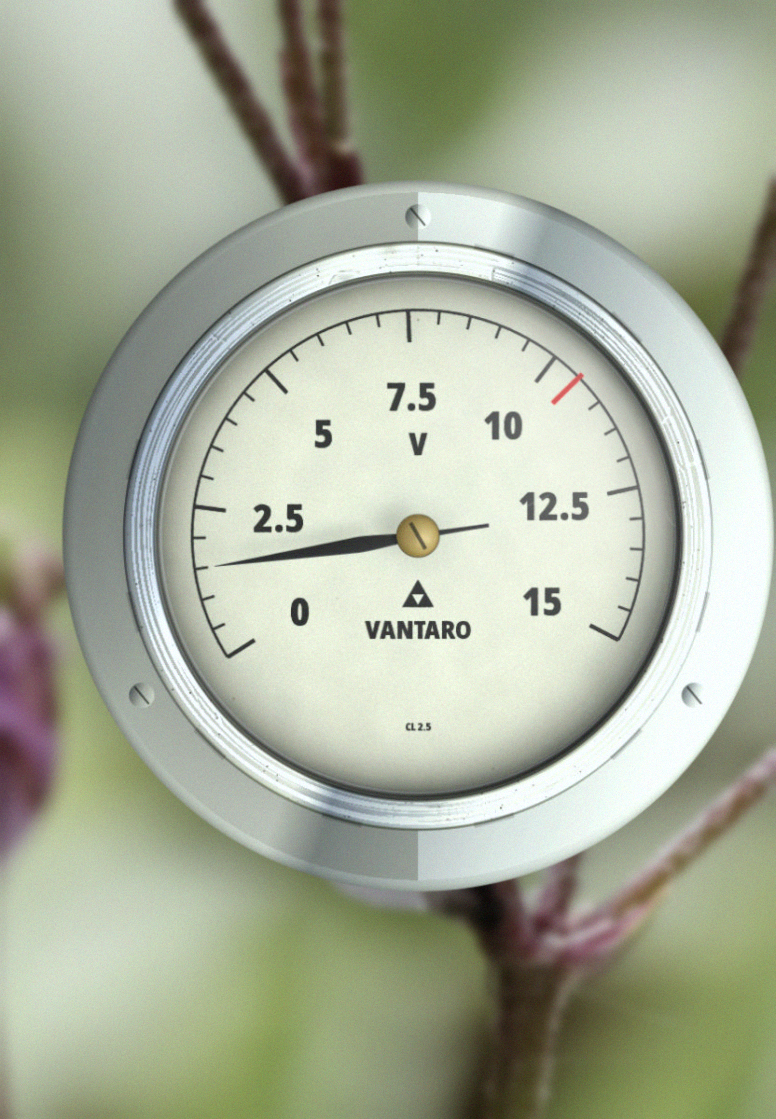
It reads 1.5 V
